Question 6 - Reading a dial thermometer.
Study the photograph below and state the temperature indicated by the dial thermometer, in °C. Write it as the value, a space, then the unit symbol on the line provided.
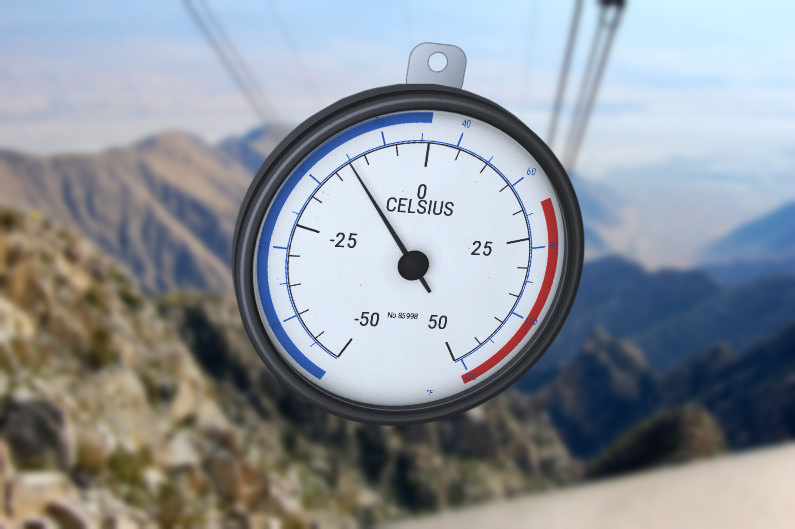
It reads -12.5 °C
